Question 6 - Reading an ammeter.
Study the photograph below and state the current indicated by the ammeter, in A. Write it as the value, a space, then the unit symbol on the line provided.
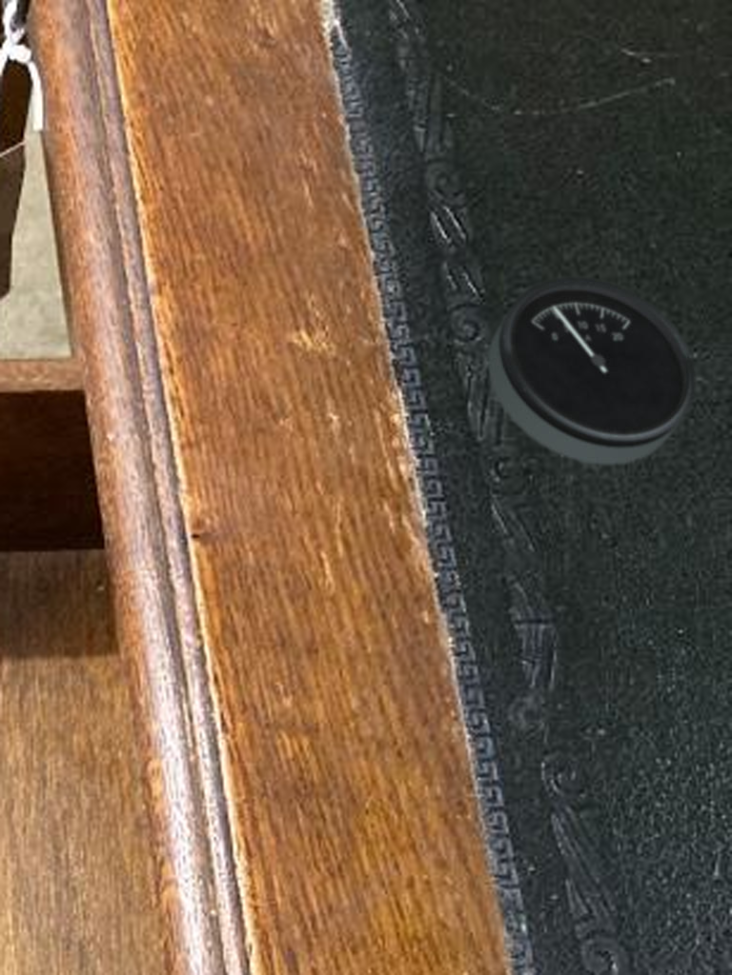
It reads 5 A
